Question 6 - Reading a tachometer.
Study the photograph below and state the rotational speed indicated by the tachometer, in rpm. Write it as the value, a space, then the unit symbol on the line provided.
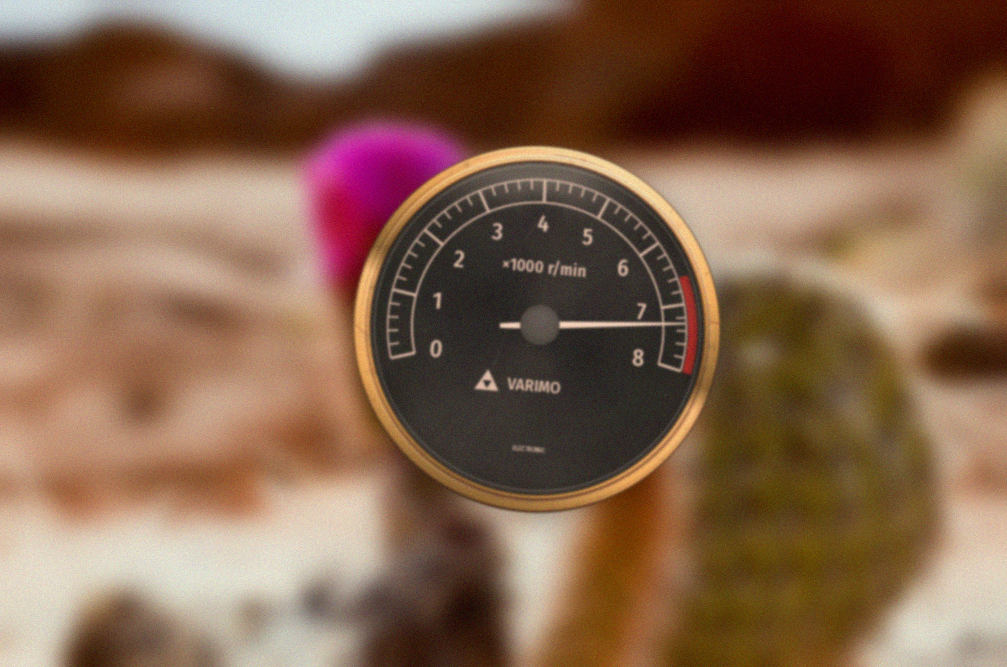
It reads 7300 rpm
